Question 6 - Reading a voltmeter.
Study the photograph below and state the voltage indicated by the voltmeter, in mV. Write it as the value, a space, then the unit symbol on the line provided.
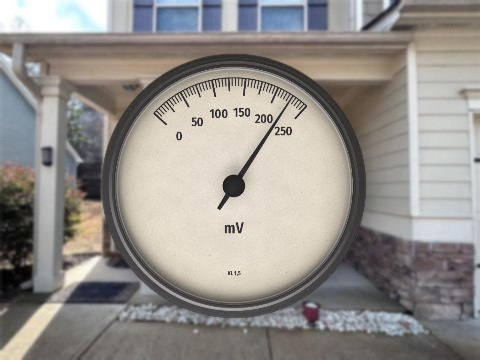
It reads 225 mV
